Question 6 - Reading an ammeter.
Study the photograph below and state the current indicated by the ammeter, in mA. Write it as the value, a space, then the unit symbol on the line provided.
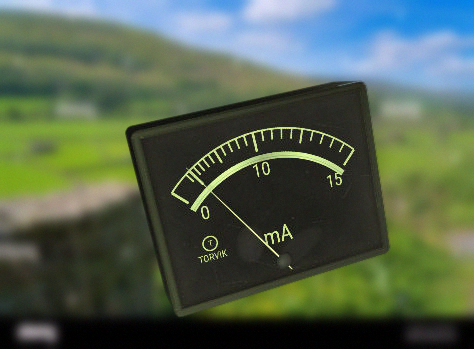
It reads 5 mA
